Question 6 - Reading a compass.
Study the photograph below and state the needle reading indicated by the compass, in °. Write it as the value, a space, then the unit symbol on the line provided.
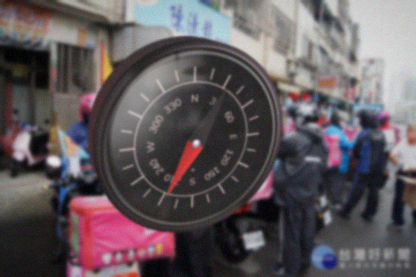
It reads 210 °
